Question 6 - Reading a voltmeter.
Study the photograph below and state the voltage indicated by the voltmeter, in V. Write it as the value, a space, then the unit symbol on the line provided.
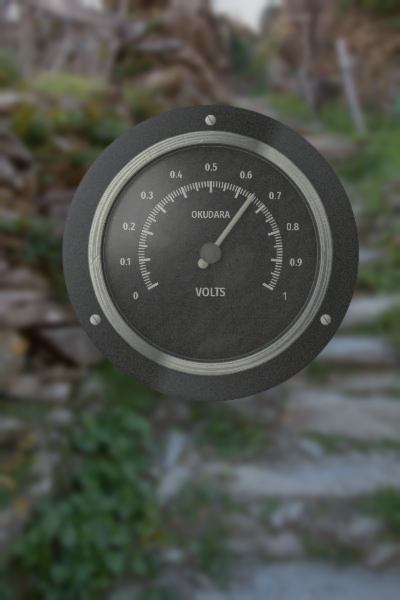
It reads 0.65 V
